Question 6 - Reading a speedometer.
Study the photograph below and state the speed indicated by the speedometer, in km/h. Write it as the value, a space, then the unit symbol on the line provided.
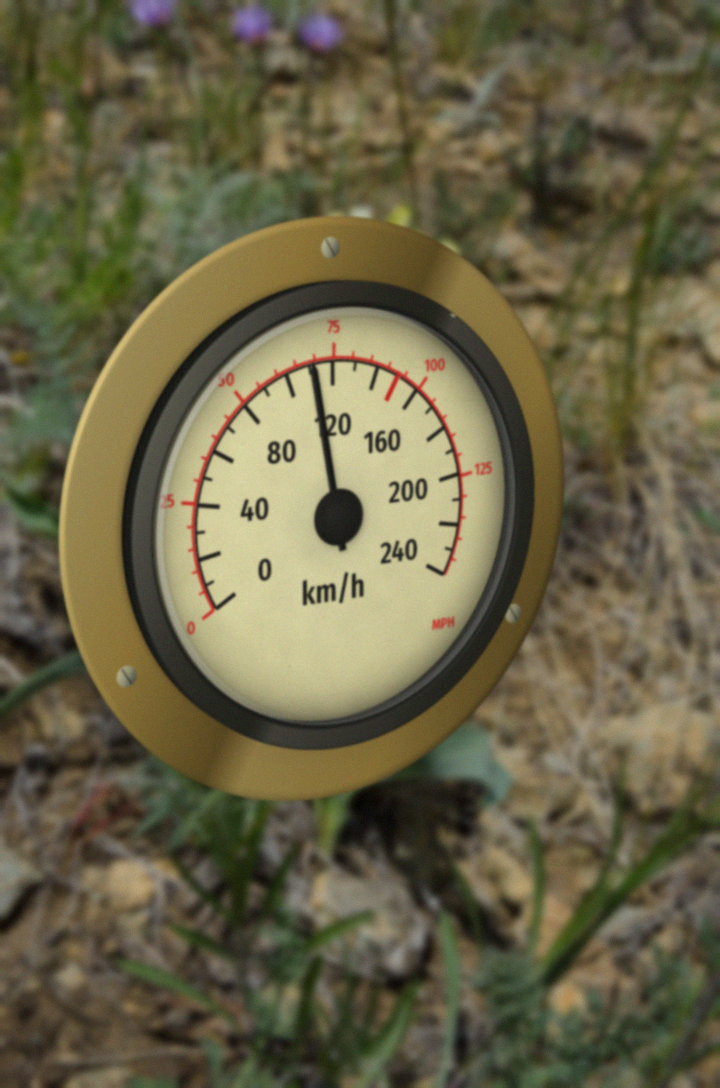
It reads 110 km/h
